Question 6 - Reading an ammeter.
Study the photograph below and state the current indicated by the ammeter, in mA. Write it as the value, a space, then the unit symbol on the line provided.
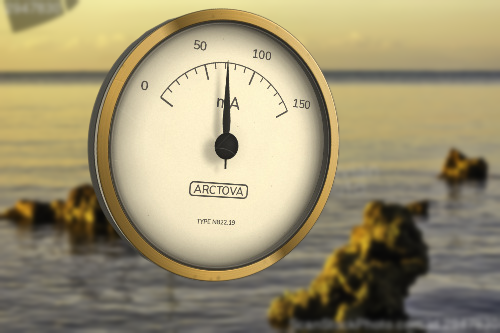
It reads 70 mA
